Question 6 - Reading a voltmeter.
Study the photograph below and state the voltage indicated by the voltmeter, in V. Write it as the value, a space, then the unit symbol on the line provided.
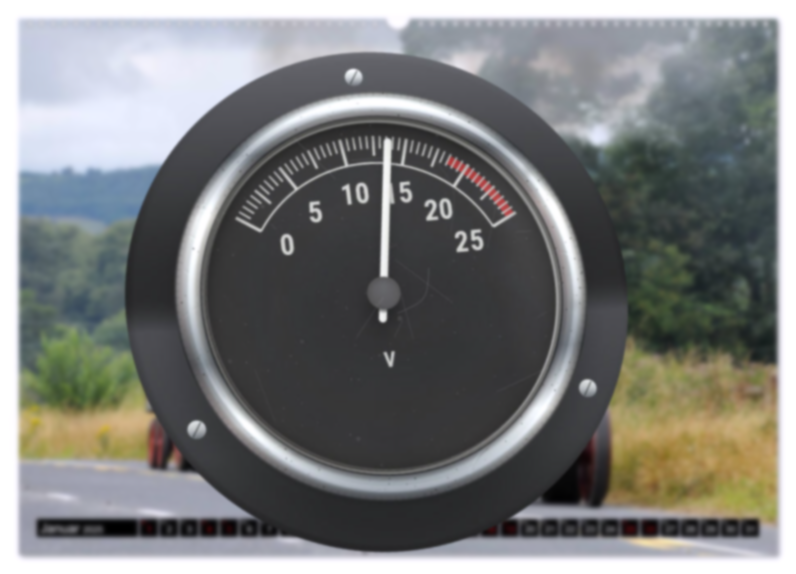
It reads 13.5 V
